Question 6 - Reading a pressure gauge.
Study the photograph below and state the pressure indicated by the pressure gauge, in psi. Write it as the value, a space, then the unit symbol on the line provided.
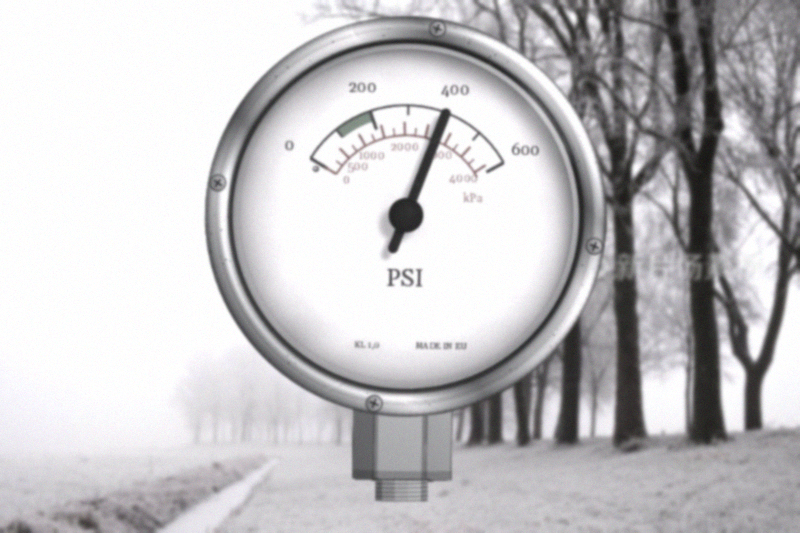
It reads 400 psi
